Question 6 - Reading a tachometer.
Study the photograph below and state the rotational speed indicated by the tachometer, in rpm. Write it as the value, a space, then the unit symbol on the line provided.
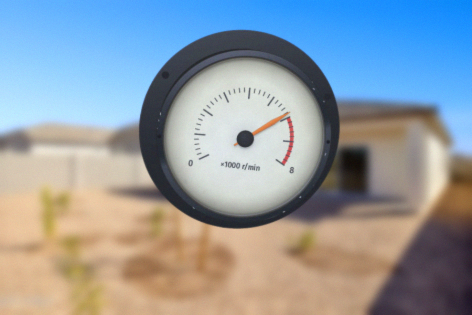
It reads 5800 rpm
